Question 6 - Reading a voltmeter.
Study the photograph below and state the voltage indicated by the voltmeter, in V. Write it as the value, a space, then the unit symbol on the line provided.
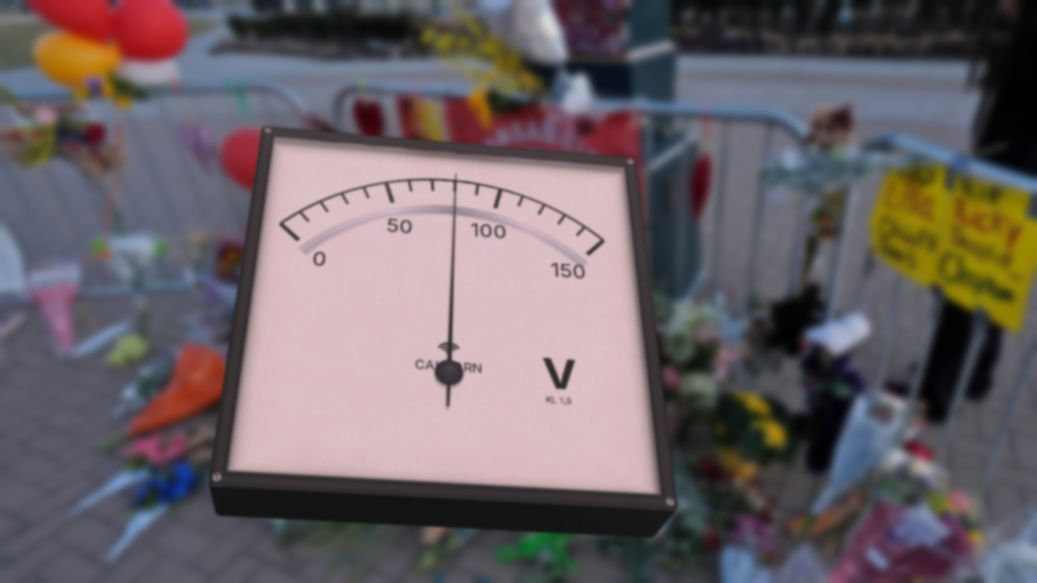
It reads 80 V
